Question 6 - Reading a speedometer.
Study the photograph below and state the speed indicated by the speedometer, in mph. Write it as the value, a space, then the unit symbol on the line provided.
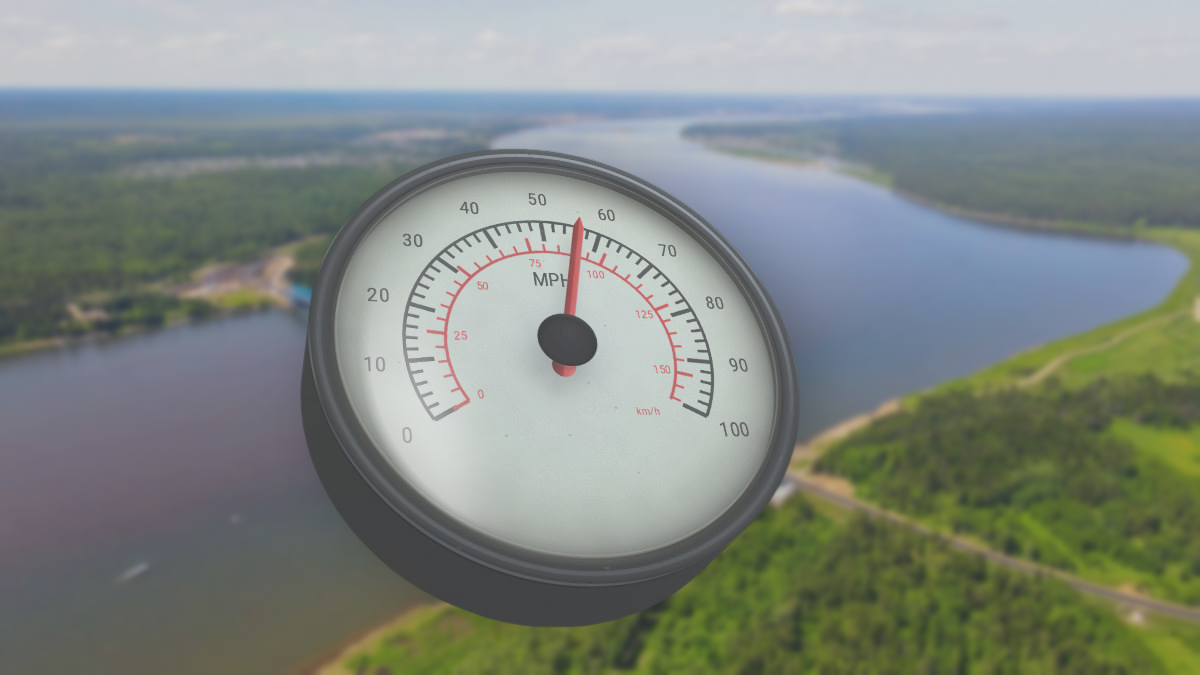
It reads 56 mph
